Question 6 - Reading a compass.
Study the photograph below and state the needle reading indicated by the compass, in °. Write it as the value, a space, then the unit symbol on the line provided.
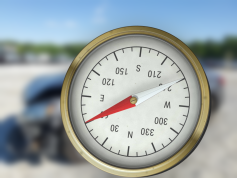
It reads 60 °
